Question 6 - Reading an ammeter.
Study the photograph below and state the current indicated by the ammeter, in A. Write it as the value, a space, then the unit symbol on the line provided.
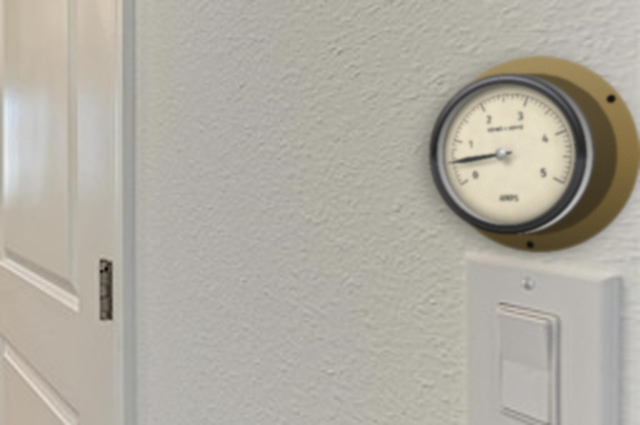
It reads 0.5 A
